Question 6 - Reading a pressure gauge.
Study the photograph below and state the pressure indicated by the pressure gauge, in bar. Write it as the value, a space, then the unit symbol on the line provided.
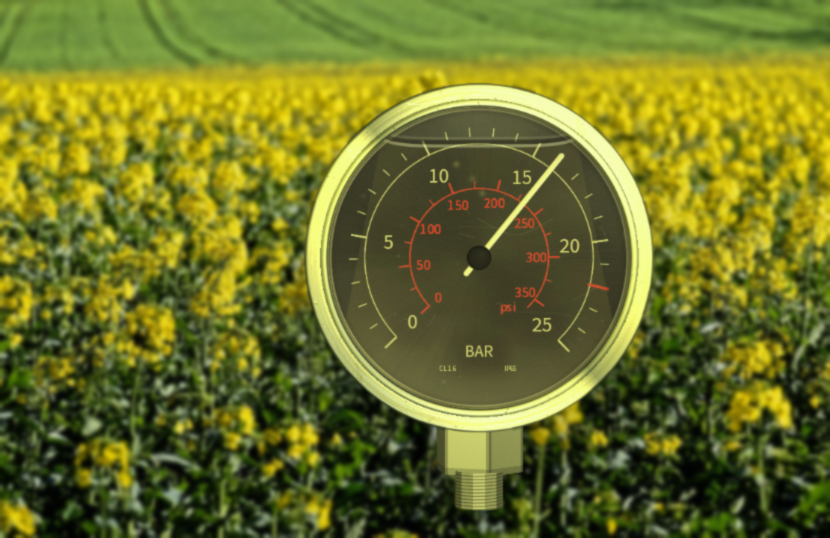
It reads 16 bar
